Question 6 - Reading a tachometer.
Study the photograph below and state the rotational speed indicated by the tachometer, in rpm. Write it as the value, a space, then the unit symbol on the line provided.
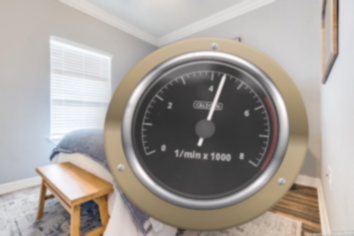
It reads 4400 rpm
